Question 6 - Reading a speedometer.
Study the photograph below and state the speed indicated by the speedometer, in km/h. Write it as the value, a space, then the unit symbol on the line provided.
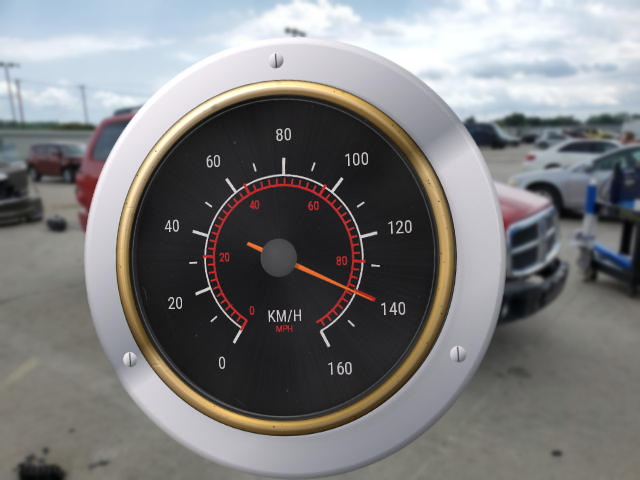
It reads 140 km/h
